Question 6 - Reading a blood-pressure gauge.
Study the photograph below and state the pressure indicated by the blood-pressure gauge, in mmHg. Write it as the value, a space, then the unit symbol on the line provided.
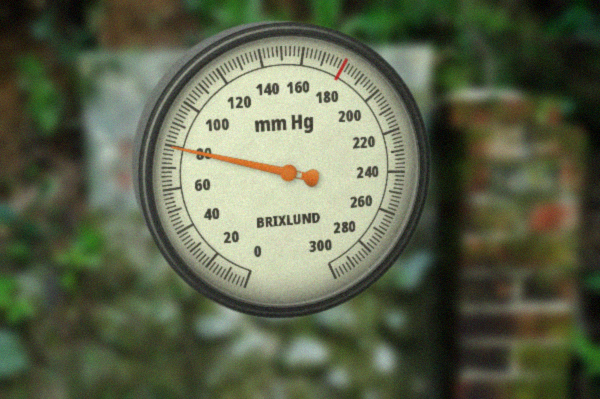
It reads 80 mmHg
